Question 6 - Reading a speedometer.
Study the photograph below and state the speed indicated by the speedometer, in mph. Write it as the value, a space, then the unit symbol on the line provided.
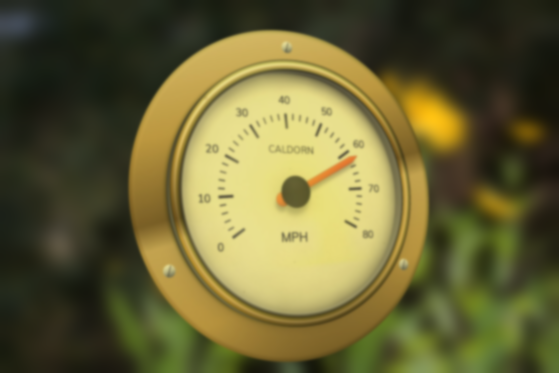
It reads 62 mph
